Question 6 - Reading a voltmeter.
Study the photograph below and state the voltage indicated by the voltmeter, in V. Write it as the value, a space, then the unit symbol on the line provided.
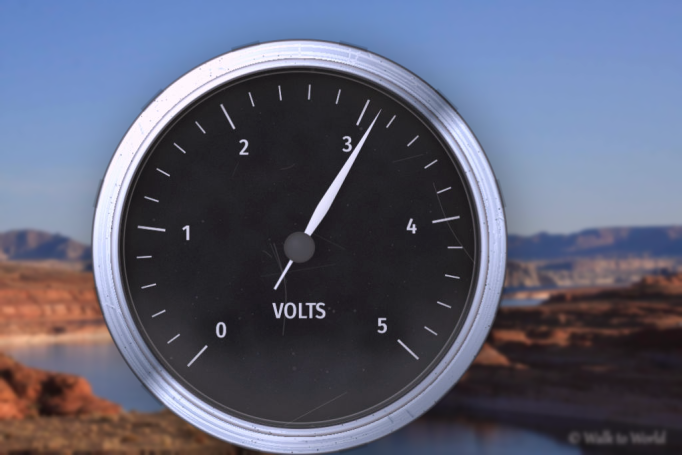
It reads 3.1 V
